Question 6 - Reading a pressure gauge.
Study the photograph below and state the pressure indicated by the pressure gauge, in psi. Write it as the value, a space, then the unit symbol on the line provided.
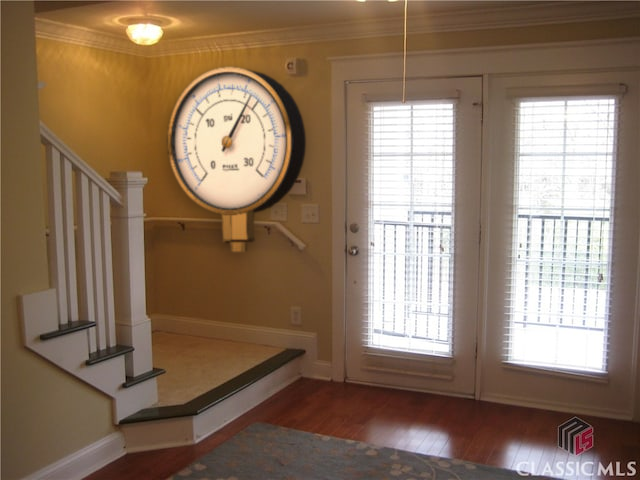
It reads 19 psi
